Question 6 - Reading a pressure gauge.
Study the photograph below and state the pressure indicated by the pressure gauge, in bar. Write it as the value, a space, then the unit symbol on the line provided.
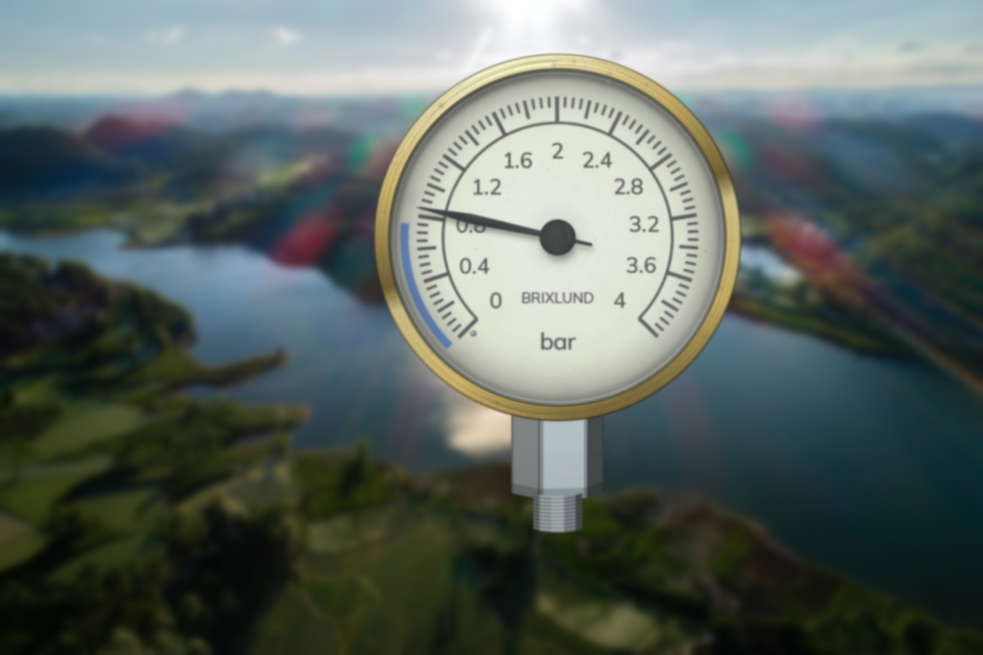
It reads 0.85 bar
